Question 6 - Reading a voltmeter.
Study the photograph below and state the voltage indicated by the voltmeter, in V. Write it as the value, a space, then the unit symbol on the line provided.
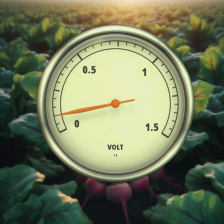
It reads 0.1 V
